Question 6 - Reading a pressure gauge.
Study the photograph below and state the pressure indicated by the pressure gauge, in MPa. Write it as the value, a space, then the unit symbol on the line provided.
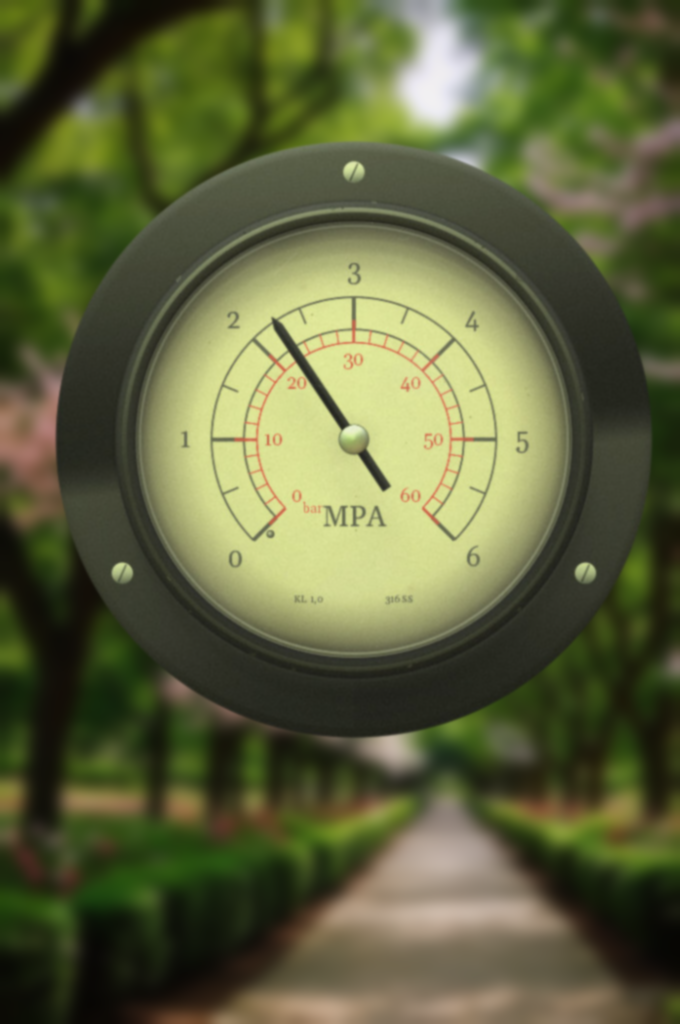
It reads 2.25 MPa
